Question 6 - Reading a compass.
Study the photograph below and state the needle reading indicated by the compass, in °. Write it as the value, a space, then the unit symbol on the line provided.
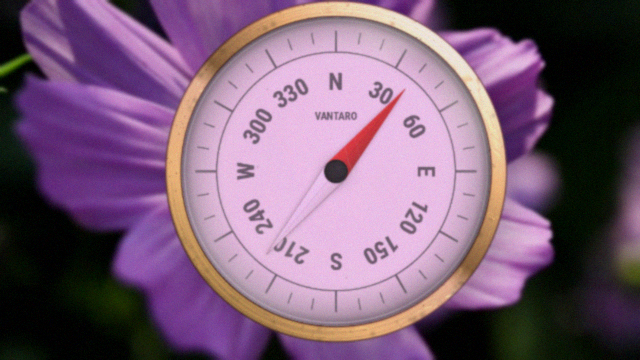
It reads 40 °
